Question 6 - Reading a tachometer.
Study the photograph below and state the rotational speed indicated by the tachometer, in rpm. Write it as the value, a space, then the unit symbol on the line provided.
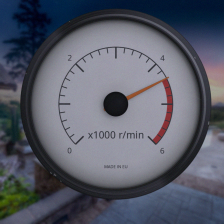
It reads 4400 rpm
